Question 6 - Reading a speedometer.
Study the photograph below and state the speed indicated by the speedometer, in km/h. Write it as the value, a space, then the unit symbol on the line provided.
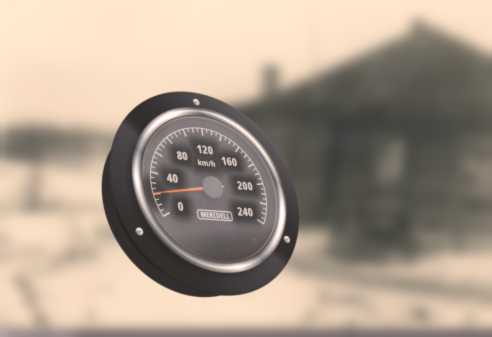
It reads 20 km/h
